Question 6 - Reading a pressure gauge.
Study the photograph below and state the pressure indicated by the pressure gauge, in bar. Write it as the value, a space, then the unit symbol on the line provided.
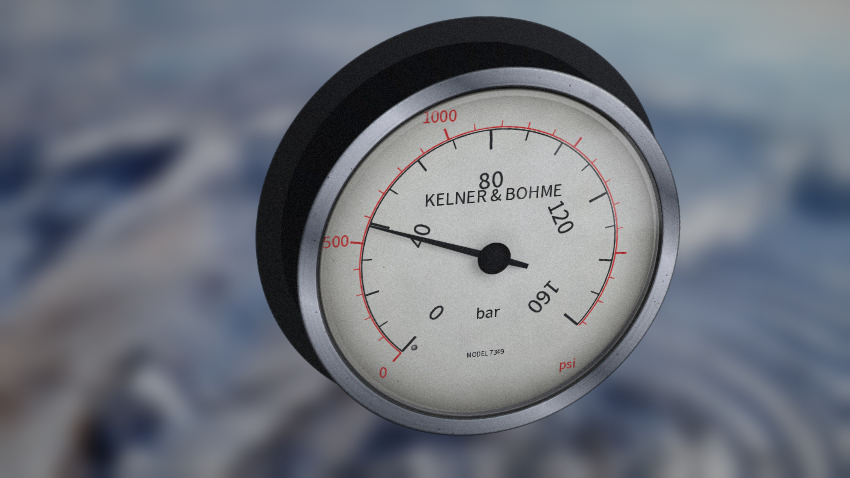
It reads 40 bar
